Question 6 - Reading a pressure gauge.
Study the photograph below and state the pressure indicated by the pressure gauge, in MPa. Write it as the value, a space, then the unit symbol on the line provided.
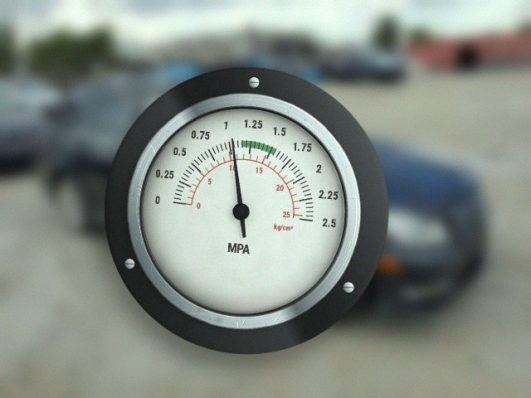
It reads 1.05 MPa
